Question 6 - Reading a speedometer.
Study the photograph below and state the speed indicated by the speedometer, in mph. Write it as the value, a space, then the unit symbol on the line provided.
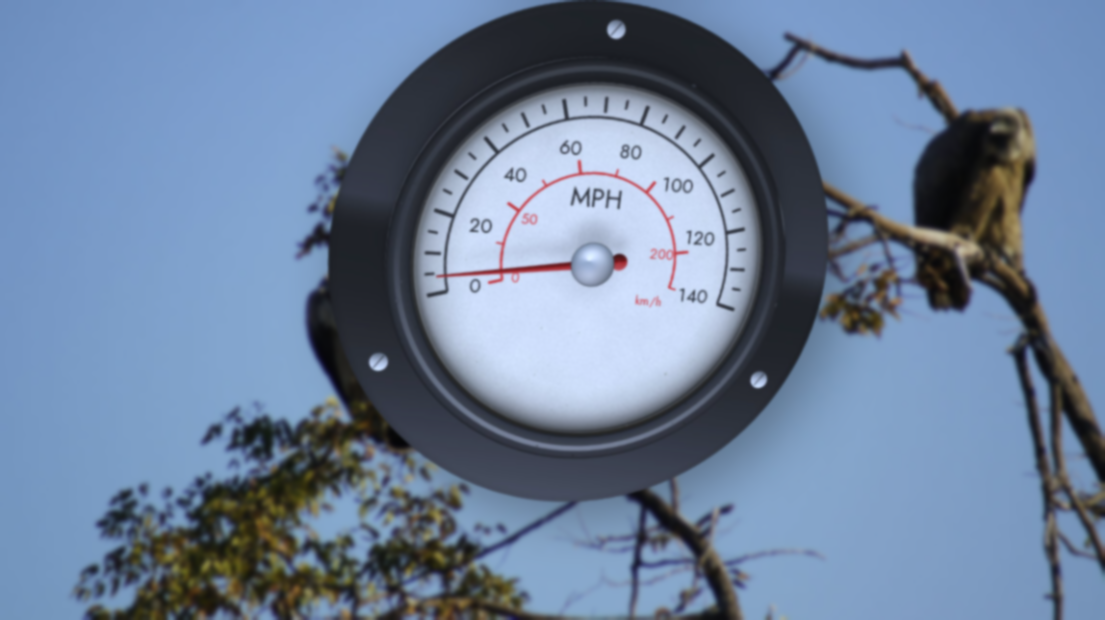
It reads 5 mph
